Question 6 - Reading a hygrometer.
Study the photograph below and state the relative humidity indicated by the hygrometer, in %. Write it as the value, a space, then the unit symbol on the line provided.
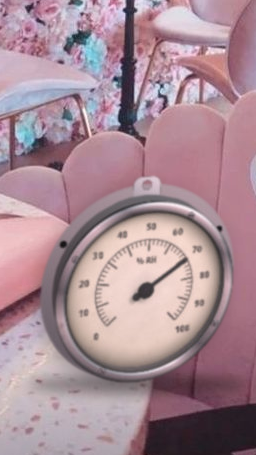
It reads 70 %
